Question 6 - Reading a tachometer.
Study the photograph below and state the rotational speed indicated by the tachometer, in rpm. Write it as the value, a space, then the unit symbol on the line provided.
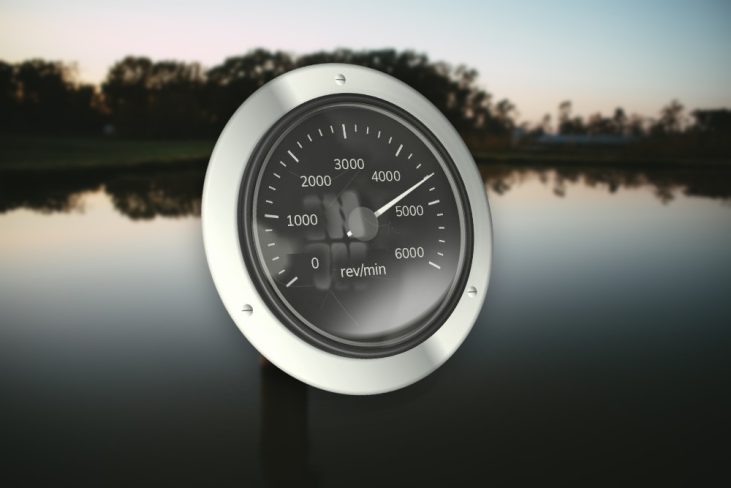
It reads 4600 rpm
